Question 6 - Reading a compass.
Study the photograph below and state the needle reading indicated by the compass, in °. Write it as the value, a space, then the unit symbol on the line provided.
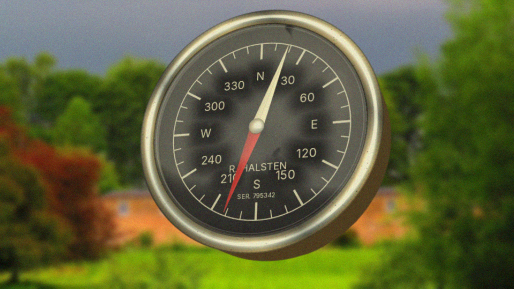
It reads 200 °
